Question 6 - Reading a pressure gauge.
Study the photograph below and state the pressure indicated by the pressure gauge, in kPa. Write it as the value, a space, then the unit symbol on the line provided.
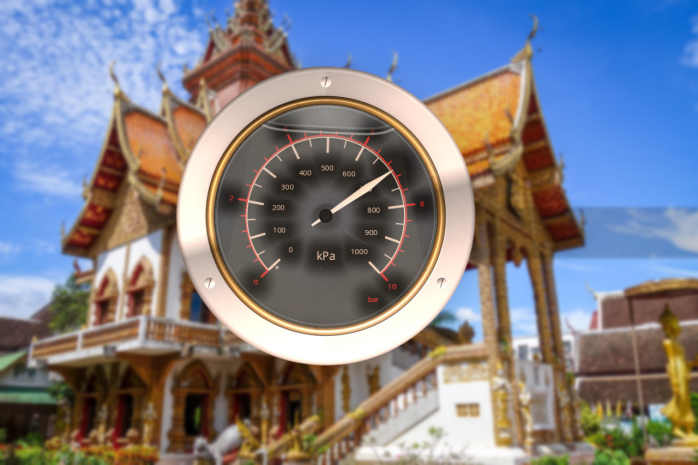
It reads 700 kPa
